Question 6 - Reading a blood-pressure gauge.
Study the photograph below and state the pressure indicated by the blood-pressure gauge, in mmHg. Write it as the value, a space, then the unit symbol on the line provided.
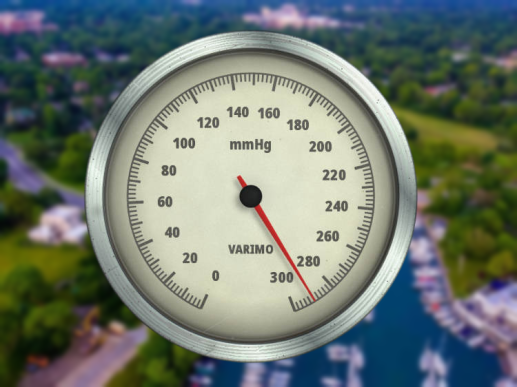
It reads 290 mmHg
